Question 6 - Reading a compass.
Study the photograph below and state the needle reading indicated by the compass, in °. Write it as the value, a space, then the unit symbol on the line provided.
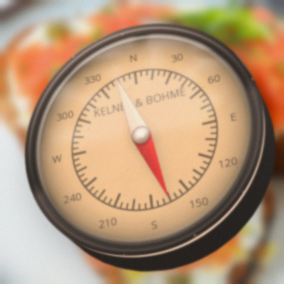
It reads 165 °
